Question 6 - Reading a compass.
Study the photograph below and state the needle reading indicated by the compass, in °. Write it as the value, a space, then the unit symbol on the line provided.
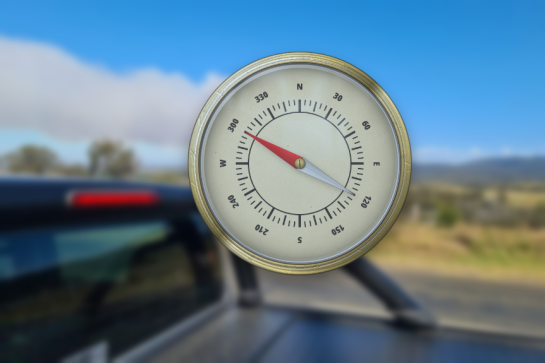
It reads 300 °
